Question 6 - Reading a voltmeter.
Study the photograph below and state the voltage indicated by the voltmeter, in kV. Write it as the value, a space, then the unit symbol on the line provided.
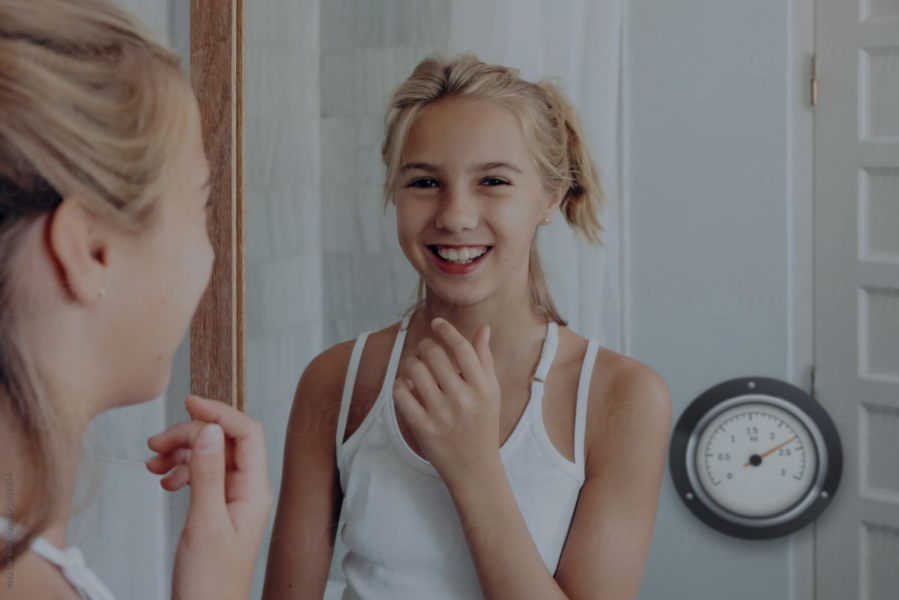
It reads 2.3 kV
